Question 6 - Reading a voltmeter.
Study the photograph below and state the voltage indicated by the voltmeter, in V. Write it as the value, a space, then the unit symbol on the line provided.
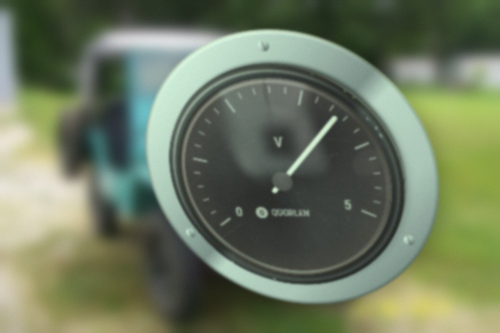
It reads 3.5 V
